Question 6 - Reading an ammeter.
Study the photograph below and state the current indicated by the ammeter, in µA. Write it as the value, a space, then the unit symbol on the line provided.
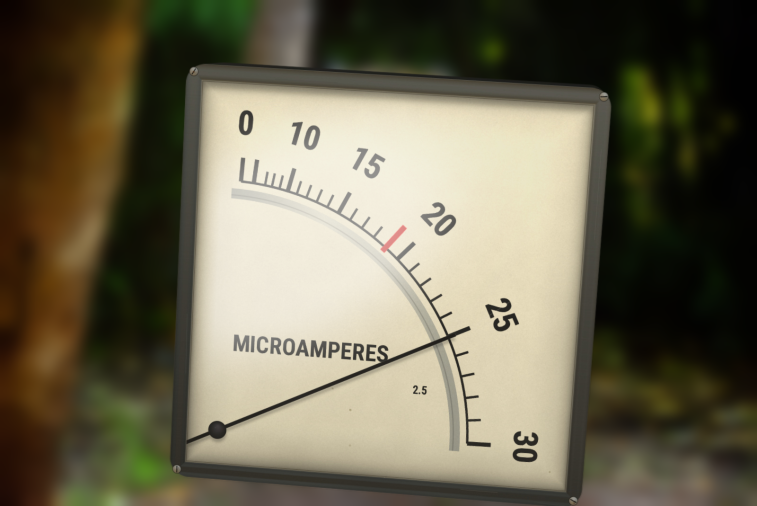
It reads 25 µA
